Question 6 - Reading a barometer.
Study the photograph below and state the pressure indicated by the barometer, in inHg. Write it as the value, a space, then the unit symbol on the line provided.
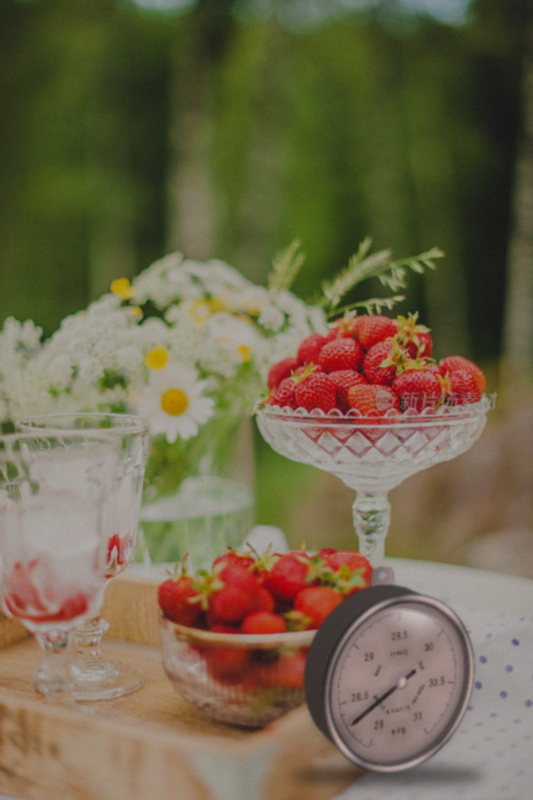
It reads 28.3 inHg
